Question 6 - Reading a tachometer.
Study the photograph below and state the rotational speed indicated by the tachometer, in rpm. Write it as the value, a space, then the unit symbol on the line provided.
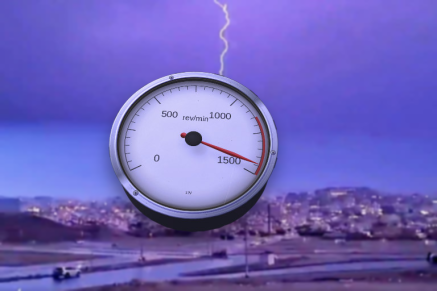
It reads 1450 rpm
